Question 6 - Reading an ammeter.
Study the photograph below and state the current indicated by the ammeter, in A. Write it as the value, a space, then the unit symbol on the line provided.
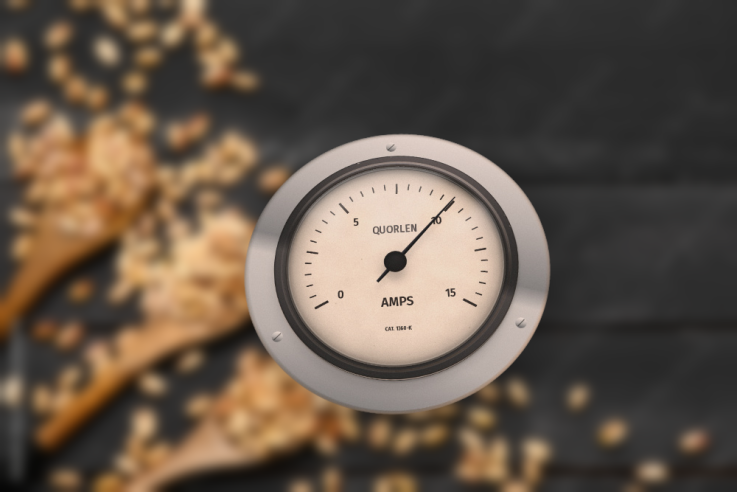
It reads 10 A
